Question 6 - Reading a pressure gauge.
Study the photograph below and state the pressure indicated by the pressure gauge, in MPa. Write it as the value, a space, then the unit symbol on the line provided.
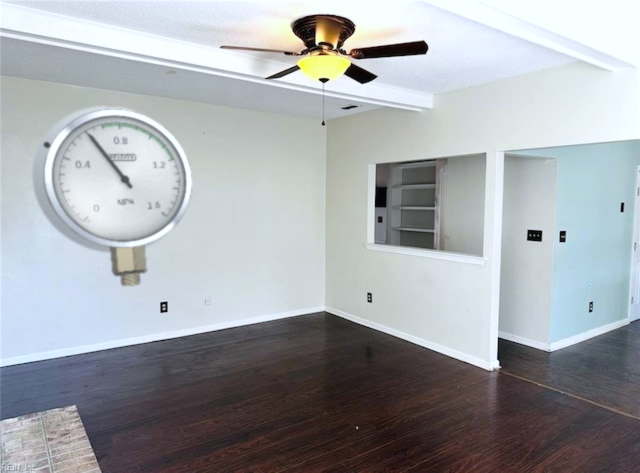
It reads 0.6 MPa
